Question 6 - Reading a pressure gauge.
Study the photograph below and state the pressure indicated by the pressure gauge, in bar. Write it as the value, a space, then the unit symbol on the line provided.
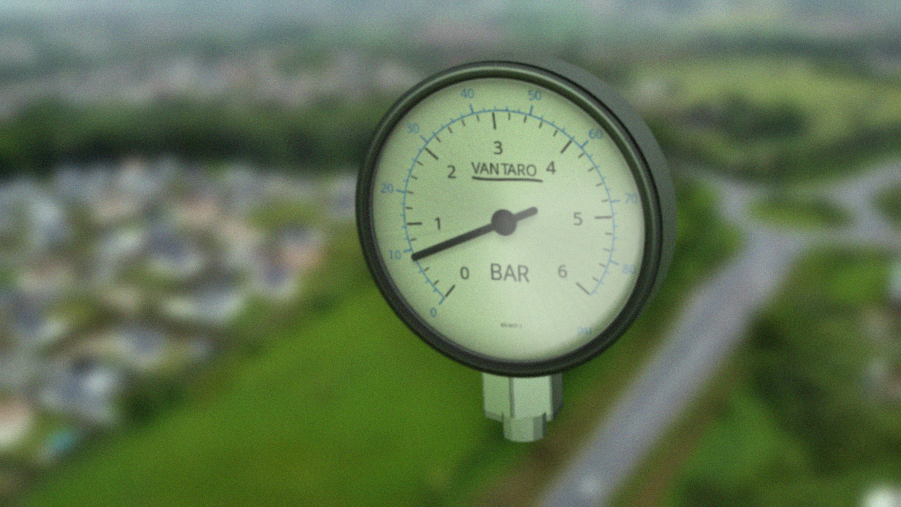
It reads 0.6 bar
